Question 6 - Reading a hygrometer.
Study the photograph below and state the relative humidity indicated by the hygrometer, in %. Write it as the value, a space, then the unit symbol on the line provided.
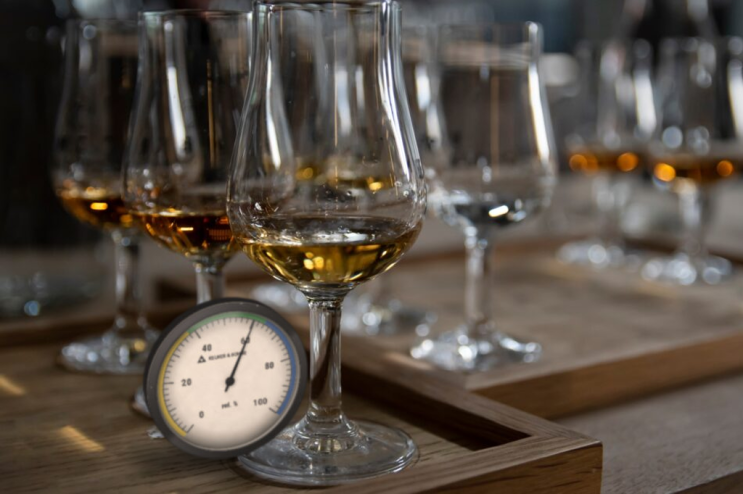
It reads 60 %
